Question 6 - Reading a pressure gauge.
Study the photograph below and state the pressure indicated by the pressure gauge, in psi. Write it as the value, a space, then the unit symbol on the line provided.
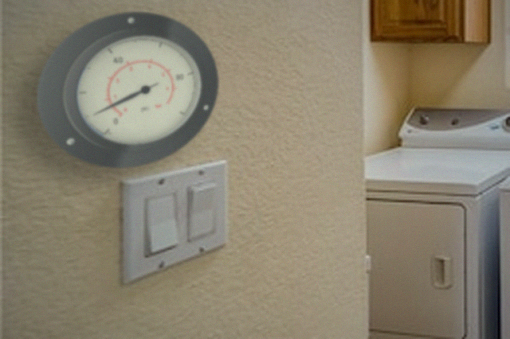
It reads 10 psi
